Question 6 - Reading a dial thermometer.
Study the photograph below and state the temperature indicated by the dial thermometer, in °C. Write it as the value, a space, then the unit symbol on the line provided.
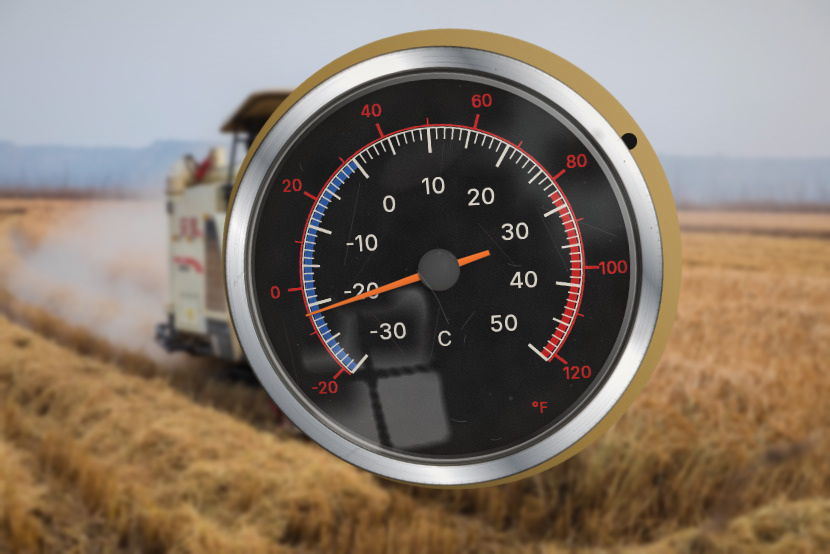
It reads -21 °C
